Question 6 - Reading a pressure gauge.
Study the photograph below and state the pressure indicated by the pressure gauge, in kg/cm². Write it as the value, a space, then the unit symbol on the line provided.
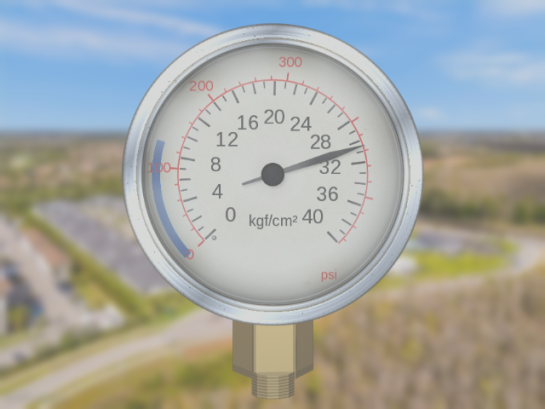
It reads 30.5 kg/cm²
